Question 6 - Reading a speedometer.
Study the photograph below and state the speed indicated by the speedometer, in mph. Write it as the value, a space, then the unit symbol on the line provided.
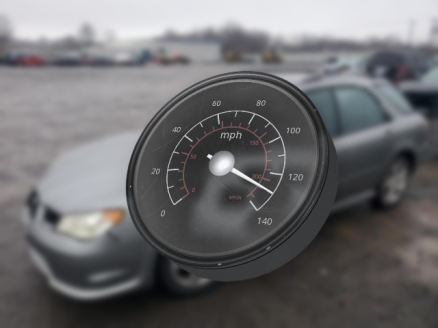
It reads 130 mph
